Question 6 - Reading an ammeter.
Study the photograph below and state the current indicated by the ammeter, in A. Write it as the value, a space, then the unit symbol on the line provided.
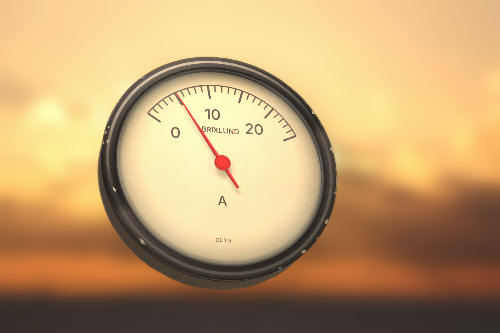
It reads 5 A
